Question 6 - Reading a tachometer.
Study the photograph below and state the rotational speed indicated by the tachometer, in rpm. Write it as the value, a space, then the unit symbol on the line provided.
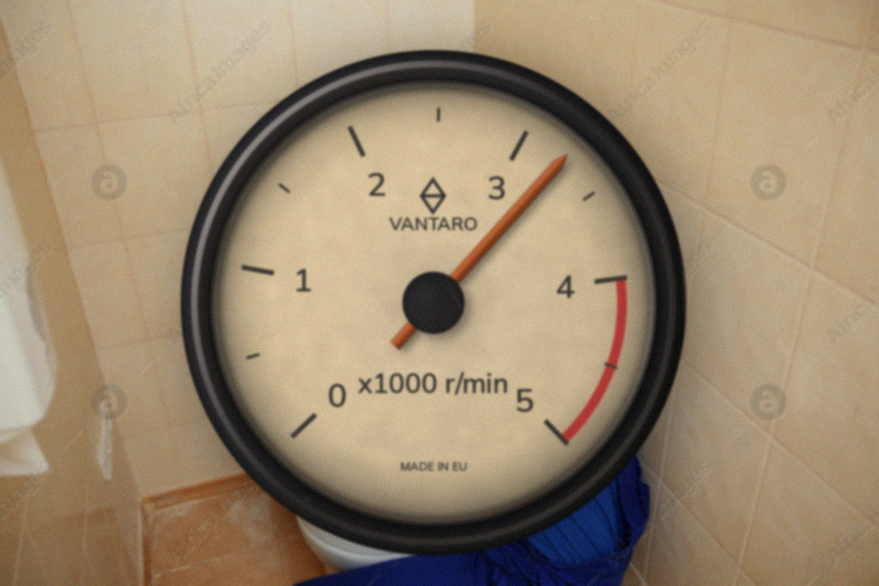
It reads 3250 rpm
